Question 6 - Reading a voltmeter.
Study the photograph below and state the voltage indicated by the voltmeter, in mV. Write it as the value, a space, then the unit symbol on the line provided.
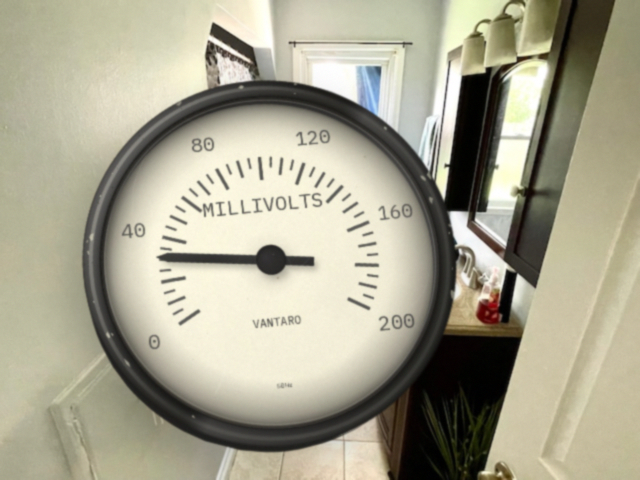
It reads 30 mV
